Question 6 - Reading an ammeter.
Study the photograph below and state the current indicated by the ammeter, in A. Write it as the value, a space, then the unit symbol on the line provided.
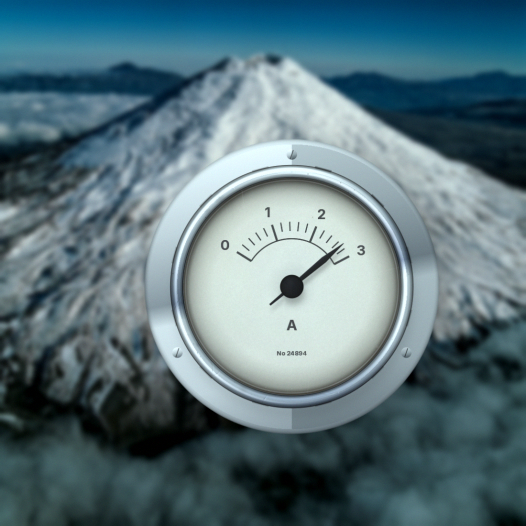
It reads 2.7 A
